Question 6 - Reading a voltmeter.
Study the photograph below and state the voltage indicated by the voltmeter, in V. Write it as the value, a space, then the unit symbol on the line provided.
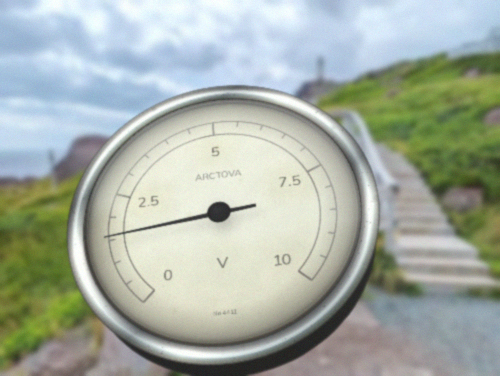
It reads 1.5 V
